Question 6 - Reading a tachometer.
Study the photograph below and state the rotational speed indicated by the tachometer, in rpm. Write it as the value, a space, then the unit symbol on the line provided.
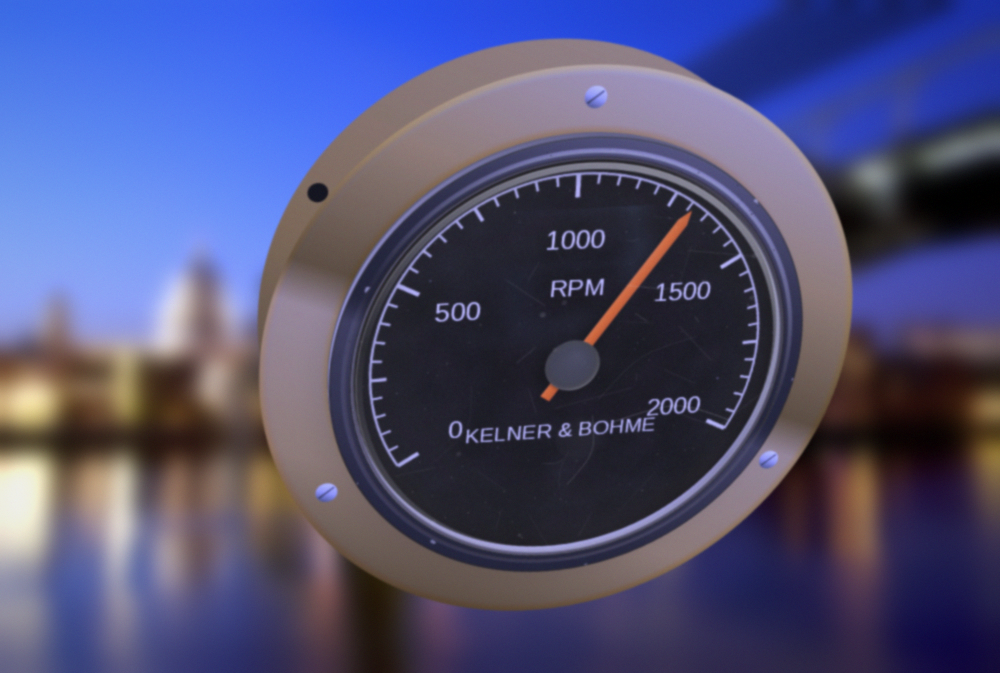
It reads 1300 rpm
